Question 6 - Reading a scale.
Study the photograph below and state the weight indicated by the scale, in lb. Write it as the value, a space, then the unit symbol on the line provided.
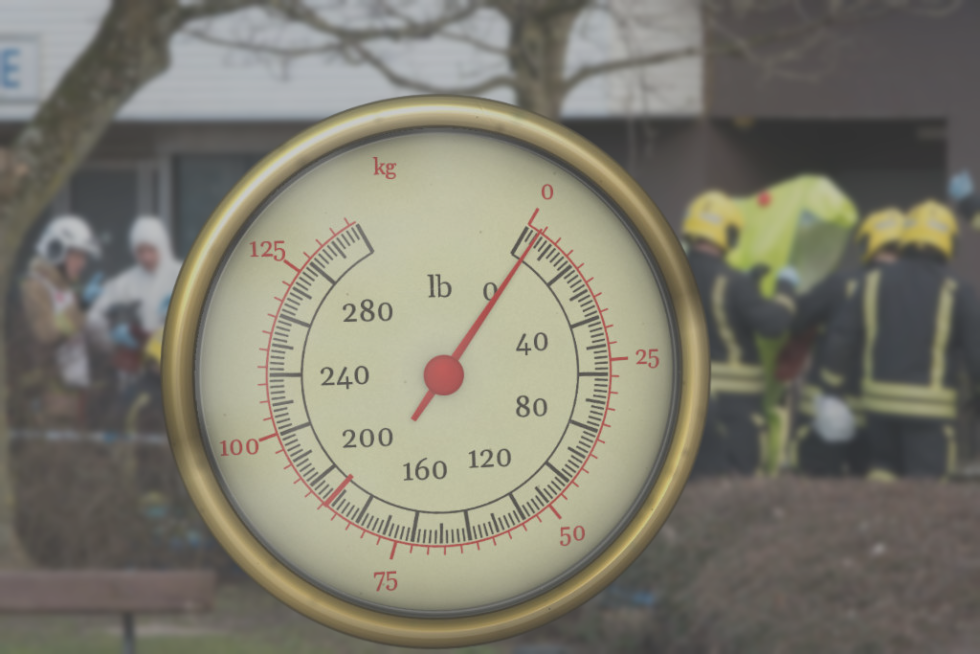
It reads 4 lb
